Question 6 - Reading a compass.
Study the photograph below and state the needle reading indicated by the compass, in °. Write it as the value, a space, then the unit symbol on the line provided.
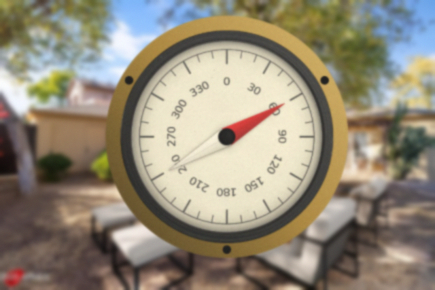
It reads 60 °
